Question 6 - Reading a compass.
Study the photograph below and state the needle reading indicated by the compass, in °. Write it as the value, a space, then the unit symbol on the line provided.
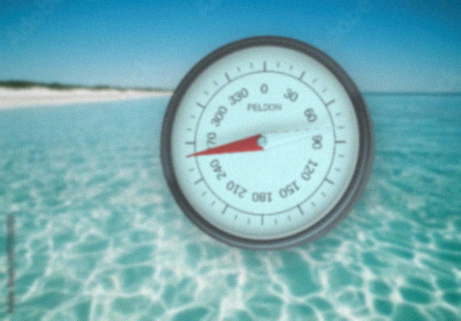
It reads 260 °
